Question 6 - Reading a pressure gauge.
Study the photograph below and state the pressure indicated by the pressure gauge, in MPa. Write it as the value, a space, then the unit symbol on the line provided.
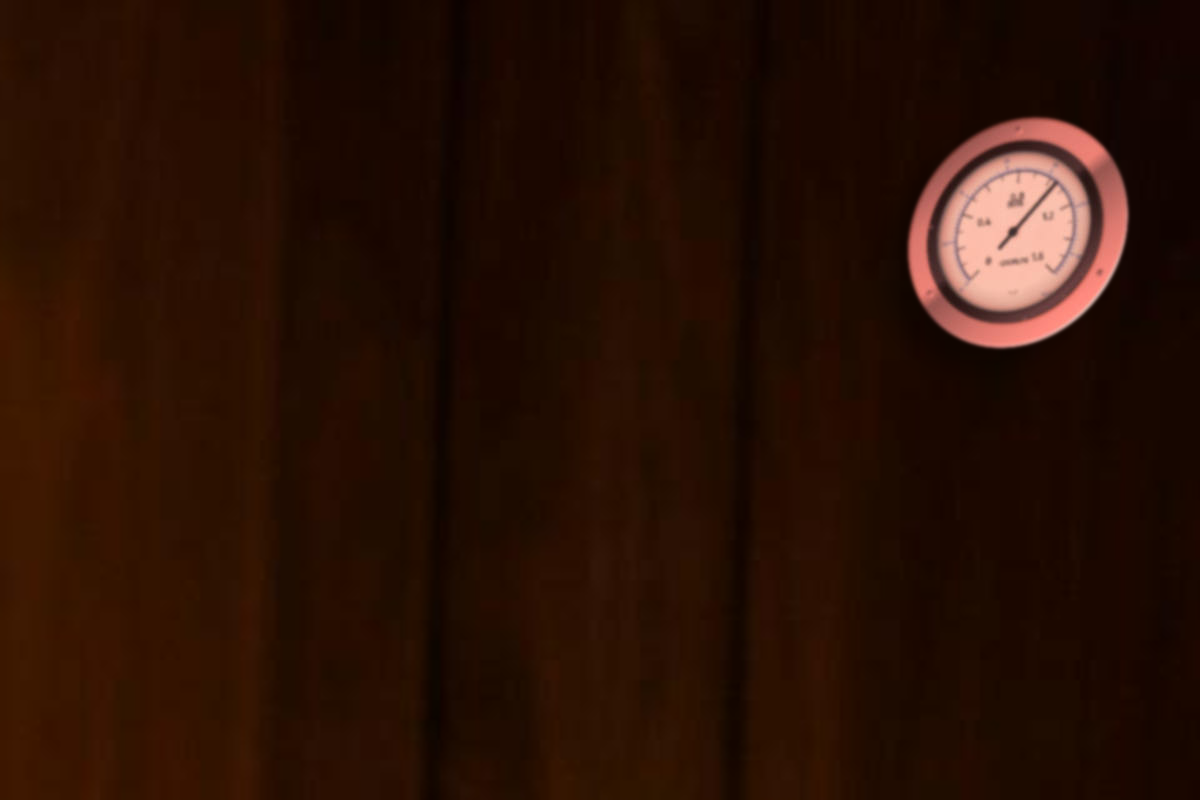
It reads 1.05 MPa
